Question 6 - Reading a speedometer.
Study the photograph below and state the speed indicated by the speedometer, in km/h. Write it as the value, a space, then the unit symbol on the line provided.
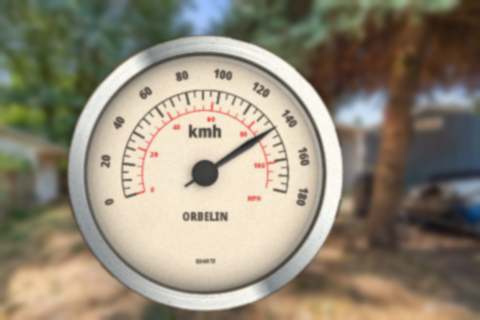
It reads 140 km/h
